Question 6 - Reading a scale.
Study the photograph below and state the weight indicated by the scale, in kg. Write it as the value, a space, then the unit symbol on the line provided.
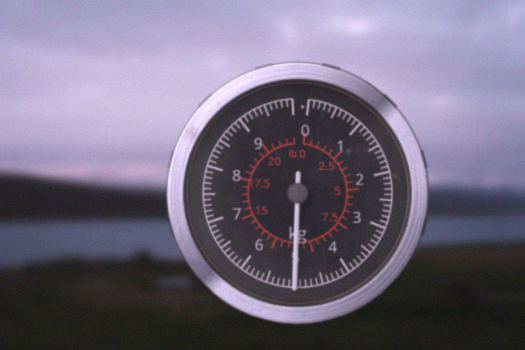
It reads 5 kg
